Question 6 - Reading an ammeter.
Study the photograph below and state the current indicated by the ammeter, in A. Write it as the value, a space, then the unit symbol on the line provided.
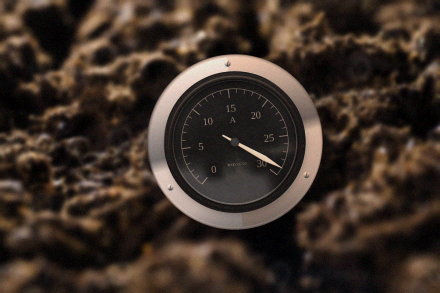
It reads 29 A
